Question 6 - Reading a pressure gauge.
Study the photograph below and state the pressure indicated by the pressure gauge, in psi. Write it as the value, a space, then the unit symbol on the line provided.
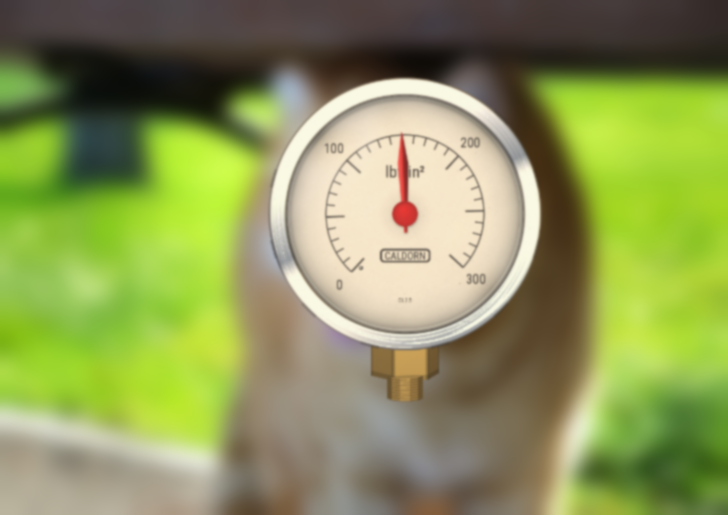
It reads 150 psi
